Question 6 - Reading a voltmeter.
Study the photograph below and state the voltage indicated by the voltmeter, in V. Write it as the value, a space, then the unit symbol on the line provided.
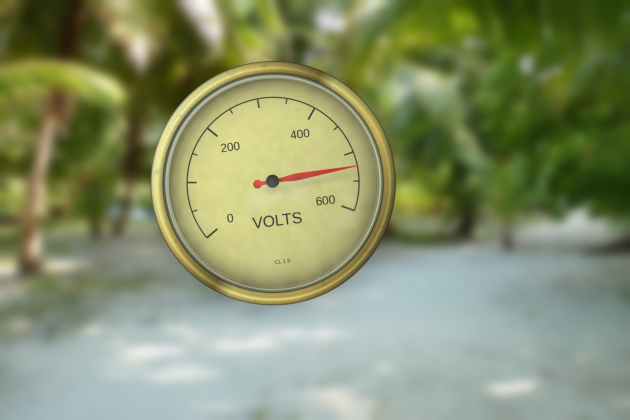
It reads 525 V
